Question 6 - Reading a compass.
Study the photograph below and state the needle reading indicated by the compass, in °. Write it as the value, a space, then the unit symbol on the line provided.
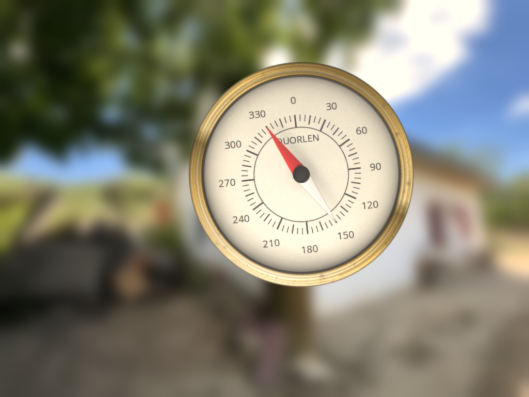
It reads 330 °
